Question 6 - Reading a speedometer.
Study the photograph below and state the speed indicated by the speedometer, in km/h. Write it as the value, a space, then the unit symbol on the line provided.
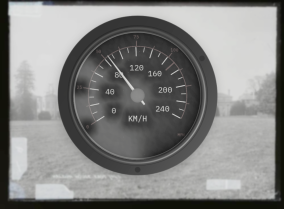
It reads 85 km/h
